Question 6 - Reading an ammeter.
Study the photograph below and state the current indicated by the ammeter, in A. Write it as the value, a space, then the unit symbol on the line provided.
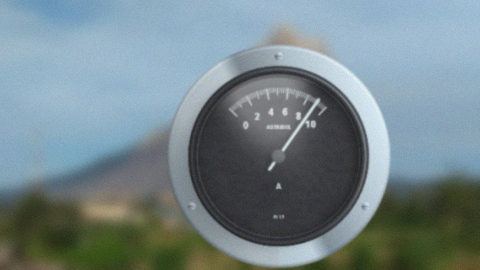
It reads 9 A
